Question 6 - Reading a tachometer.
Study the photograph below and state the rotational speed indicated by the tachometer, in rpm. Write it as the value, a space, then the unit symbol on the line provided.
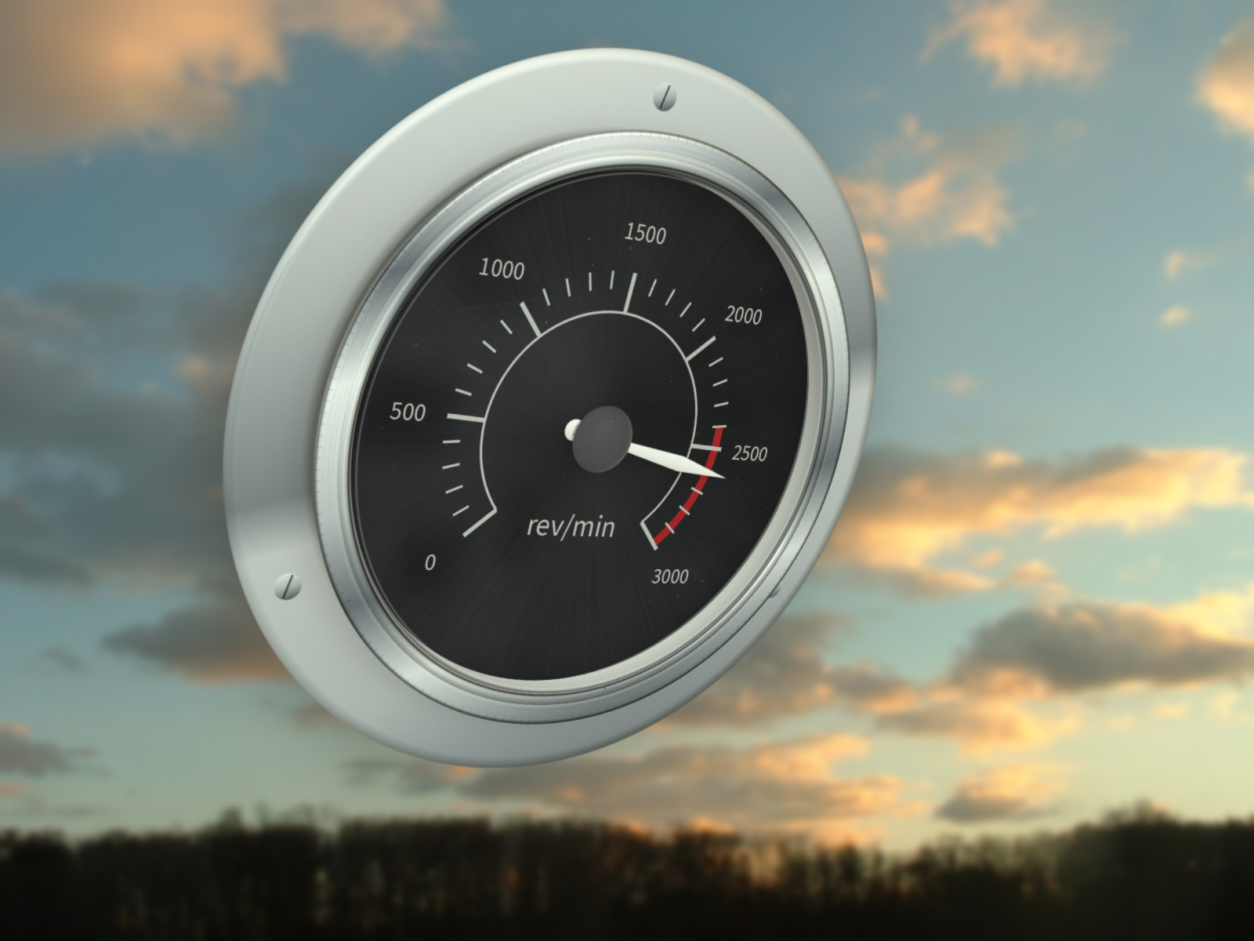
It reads 2600 rpm
